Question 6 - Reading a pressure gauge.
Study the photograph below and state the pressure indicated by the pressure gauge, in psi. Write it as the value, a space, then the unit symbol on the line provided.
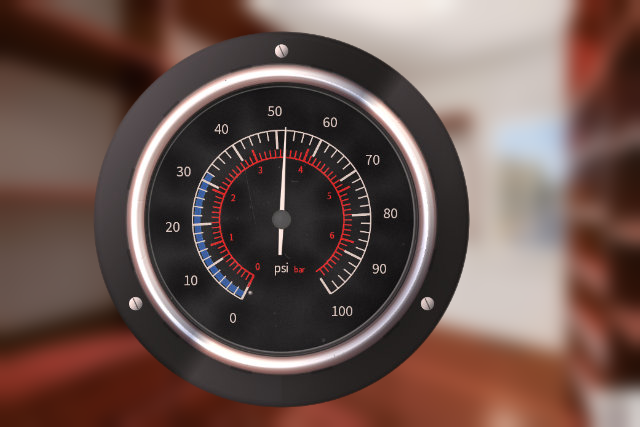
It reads 52 psi
